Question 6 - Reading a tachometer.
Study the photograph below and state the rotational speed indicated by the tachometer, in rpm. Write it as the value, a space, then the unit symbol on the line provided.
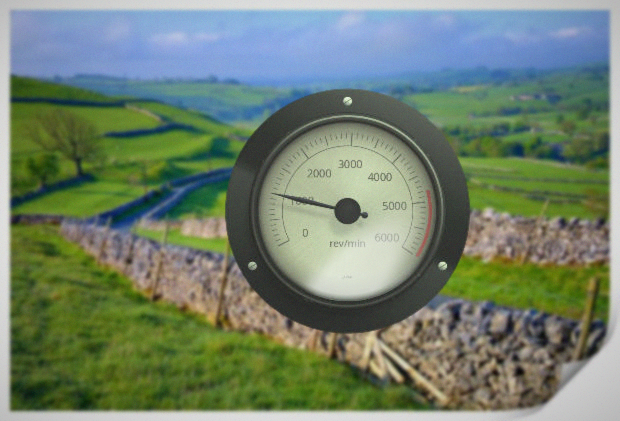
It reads 1000 rpm
